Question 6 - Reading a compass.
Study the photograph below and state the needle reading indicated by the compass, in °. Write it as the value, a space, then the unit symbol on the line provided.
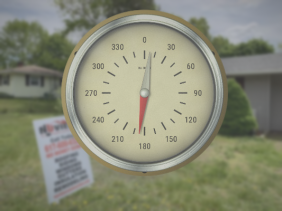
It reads 187.5 °
